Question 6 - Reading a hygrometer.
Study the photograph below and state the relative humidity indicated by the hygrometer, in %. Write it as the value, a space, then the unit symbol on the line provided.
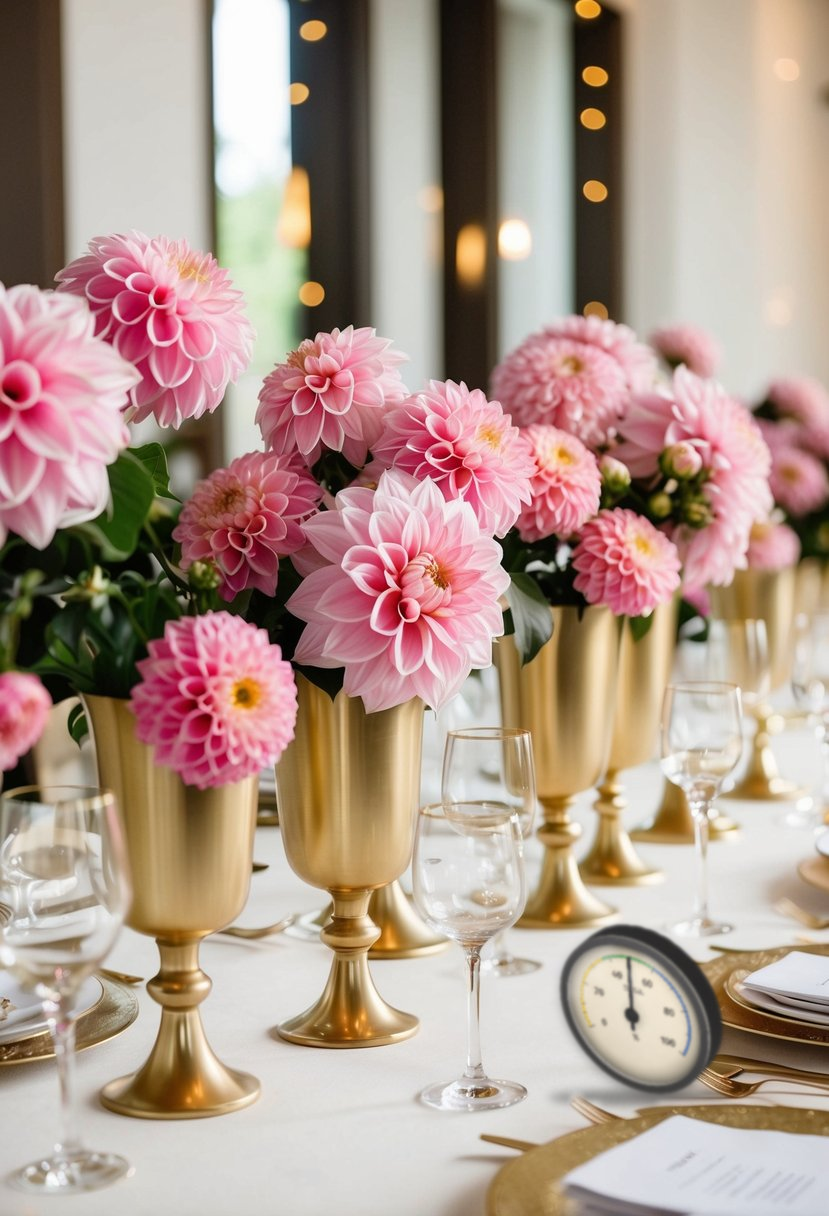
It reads 50 %
